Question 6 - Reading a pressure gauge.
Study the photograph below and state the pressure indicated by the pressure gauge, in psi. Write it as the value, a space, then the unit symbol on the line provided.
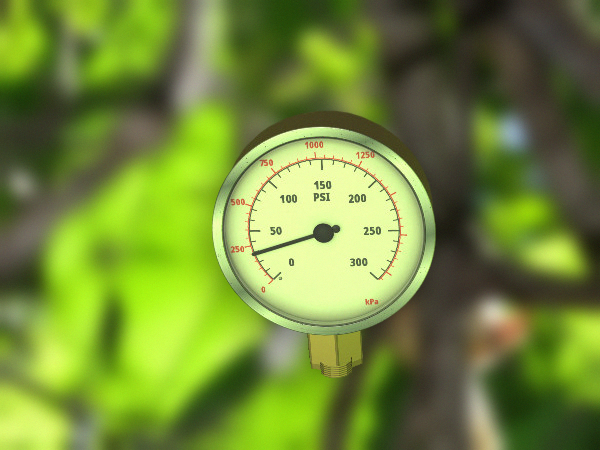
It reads 30 psi
